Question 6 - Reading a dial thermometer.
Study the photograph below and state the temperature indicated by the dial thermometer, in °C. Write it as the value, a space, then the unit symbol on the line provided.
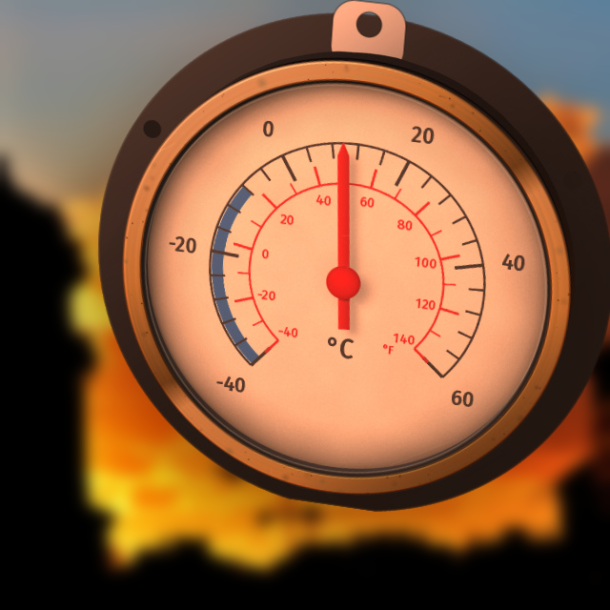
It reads 10 °C
